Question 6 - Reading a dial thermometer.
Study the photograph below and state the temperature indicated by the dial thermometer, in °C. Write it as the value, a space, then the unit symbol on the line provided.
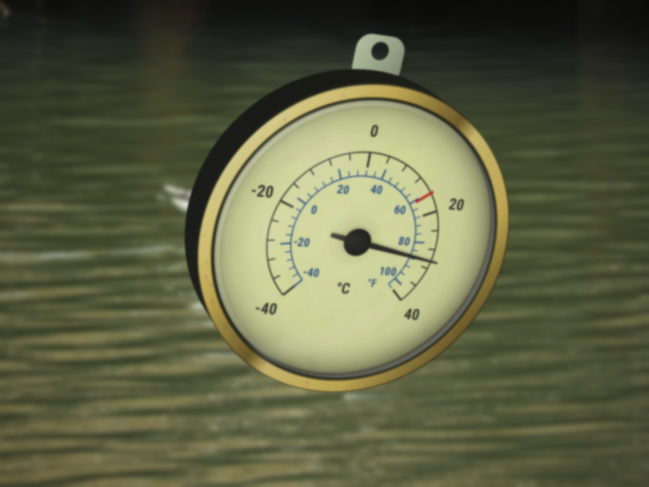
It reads 30 °C
